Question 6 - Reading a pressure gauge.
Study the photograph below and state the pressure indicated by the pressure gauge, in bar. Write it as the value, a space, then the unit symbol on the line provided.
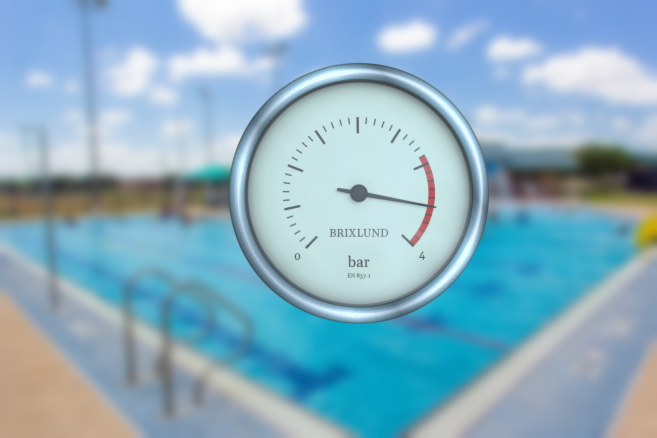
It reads 3.5 bar
